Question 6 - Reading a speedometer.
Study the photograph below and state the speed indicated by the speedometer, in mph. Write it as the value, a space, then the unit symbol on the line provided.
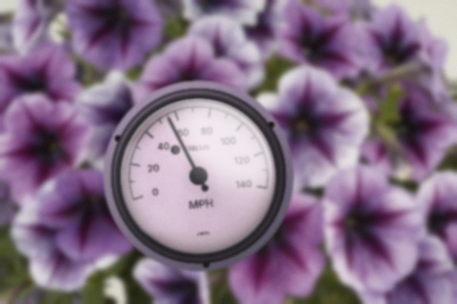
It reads 55 mph
